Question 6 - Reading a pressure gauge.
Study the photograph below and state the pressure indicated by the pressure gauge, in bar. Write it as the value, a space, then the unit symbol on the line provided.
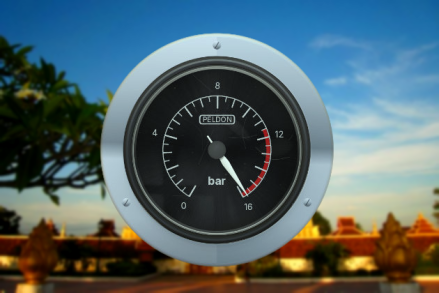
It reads 15.75 bar
